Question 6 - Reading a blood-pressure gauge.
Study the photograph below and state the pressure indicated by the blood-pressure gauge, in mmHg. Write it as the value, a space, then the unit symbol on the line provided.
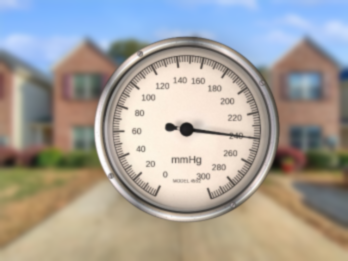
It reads 240 mmHg
